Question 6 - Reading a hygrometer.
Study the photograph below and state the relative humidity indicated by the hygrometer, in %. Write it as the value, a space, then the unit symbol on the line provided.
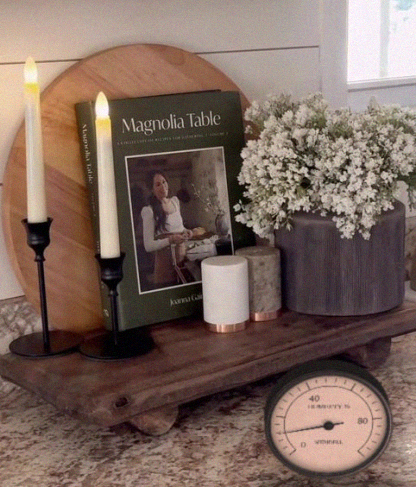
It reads 12 %
